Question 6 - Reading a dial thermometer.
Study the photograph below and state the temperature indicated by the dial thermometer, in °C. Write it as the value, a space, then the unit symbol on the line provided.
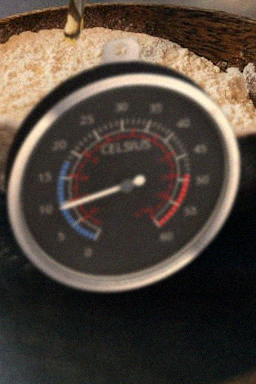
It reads 10 °C
